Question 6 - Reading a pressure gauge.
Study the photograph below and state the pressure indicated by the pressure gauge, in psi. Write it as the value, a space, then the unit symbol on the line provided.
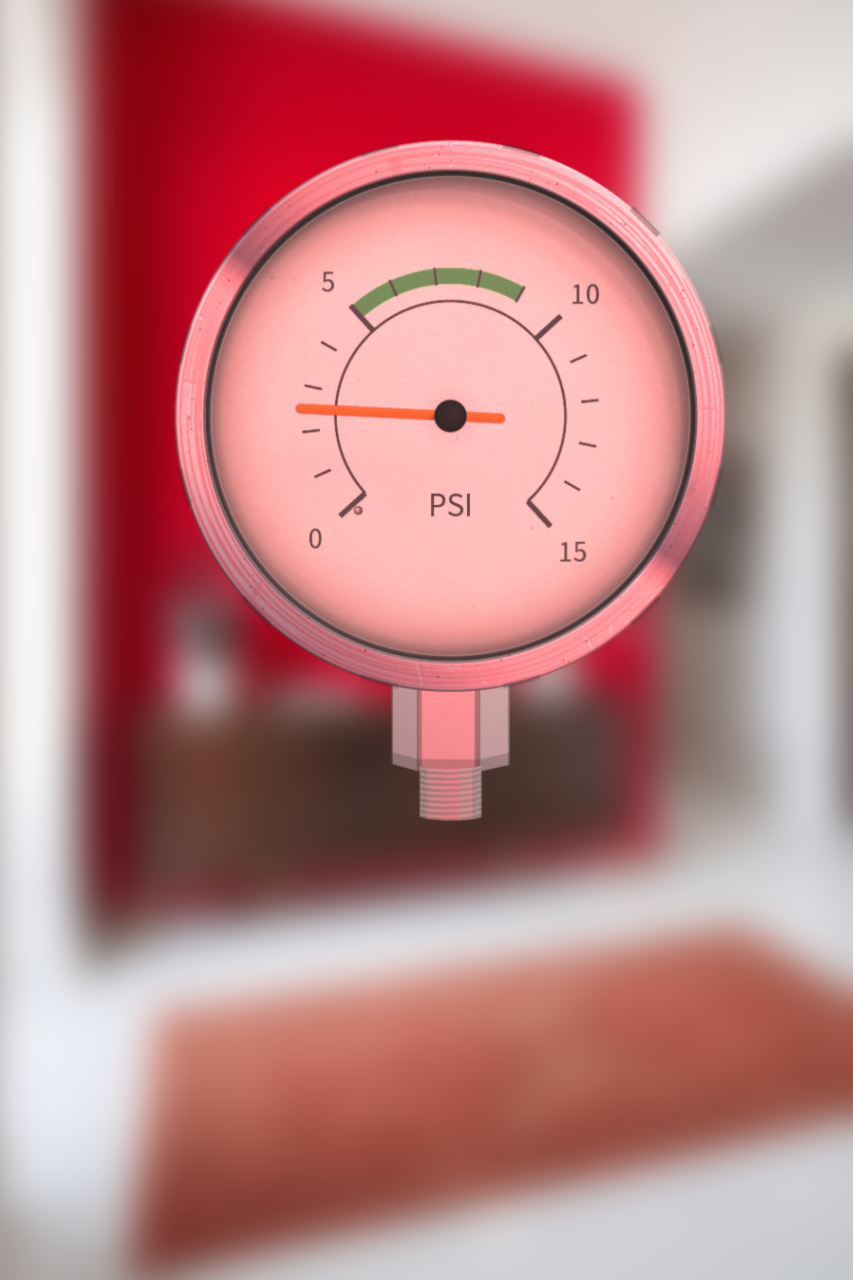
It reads 2.5 psi
